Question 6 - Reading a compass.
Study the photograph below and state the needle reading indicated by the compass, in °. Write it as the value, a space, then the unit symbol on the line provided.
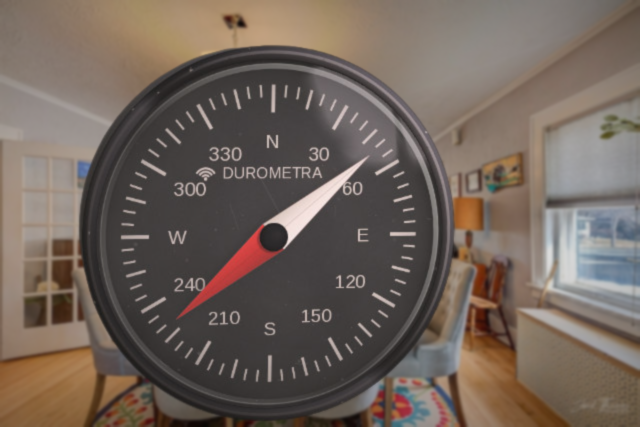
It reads 230 °
